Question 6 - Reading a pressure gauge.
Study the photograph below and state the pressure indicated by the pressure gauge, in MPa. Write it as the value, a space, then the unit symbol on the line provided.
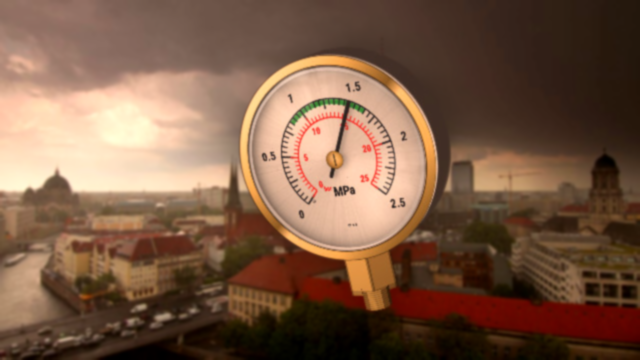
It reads 1.5 MPa
